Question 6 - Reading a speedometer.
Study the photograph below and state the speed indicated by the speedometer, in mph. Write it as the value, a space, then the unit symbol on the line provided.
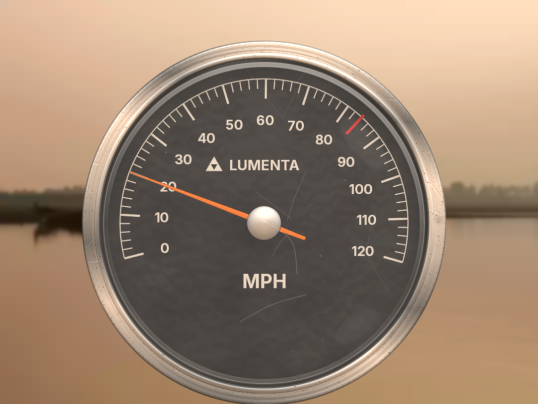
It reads 20 mph
